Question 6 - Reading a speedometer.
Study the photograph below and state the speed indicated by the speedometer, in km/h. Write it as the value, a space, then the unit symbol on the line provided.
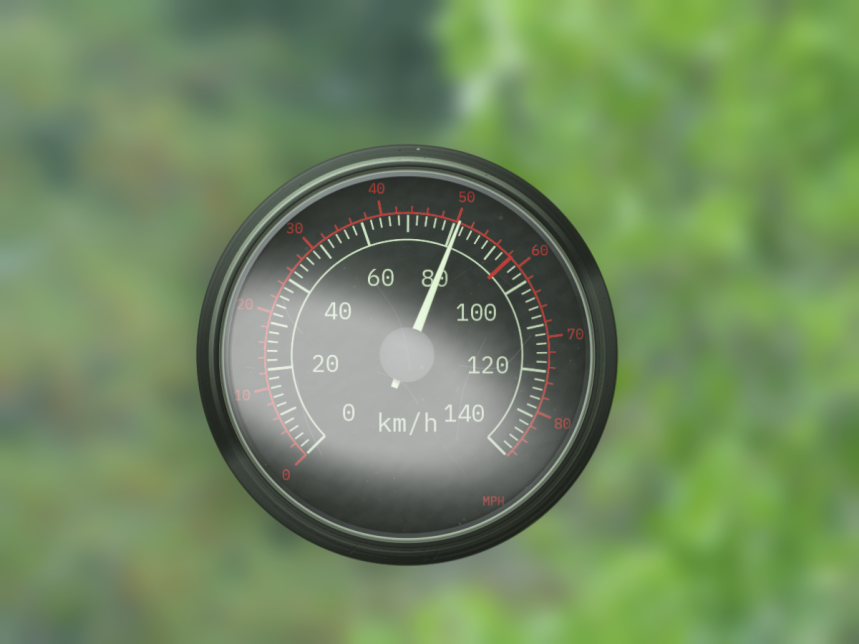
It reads 81 km/h
